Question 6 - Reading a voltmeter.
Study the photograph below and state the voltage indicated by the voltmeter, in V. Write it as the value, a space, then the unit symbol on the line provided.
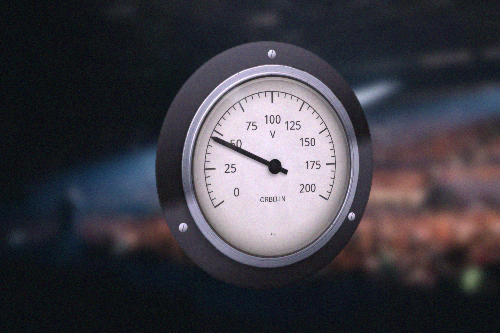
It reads 45 V
